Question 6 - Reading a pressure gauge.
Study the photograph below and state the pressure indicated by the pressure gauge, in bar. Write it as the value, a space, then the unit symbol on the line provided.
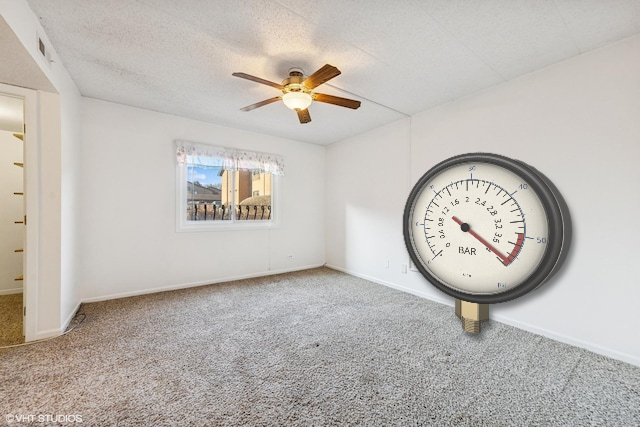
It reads 3.9 bar
